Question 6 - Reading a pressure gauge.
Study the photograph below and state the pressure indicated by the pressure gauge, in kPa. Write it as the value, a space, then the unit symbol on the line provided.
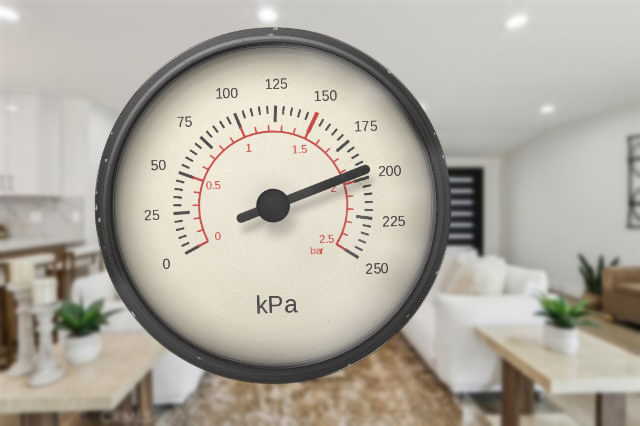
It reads 195 kPa
